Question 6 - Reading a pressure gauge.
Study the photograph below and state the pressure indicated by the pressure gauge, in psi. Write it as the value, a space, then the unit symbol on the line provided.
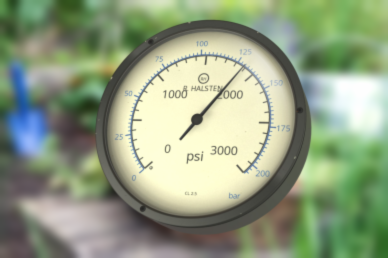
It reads 1900 psi
